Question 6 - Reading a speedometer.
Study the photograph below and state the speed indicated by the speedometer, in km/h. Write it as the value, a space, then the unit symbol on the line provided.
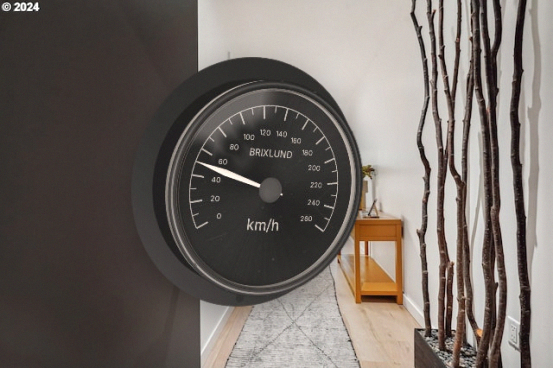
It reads 50 km/h
